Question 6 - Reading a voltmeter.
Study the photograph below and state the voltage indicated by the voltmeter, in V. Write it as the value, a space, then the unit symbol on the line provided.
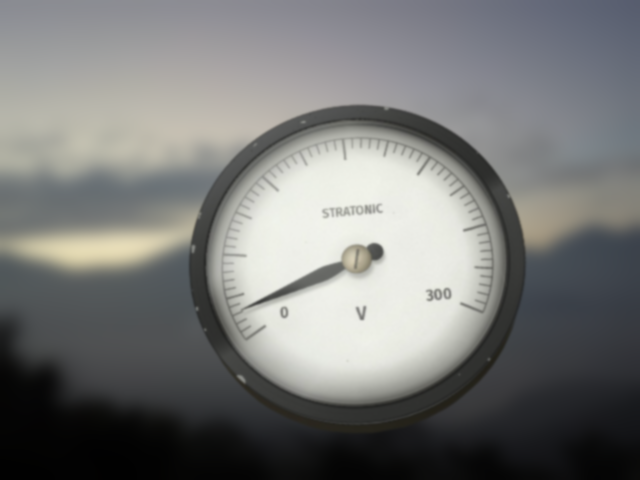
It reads 15 V
